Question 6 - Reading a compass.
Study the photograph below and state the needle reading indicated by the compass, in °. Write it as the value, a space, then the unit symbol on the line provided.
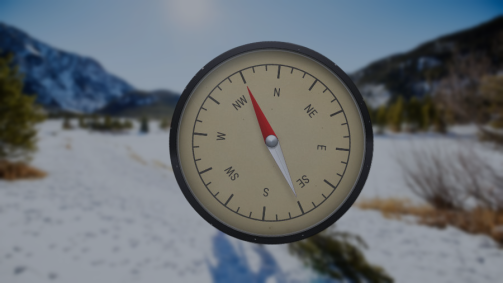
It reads 330 °
